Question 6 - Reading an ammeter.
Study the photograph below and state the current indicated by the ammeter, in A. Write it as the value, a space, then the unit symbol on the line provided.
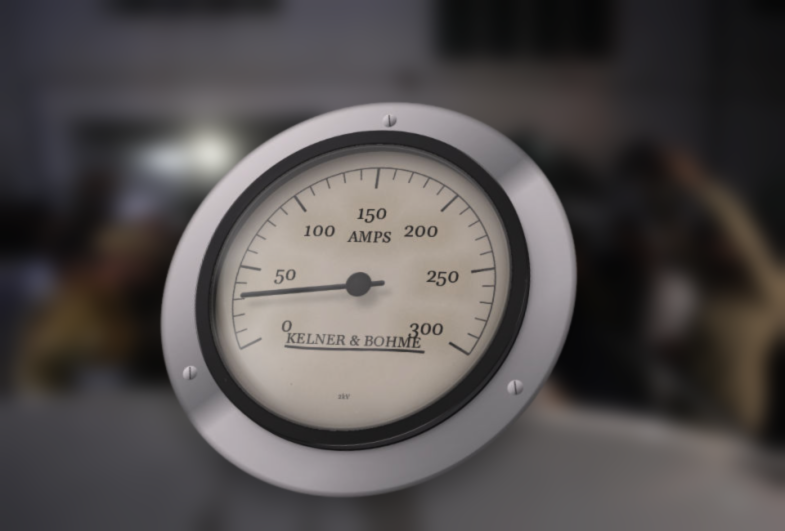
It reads 30 A
